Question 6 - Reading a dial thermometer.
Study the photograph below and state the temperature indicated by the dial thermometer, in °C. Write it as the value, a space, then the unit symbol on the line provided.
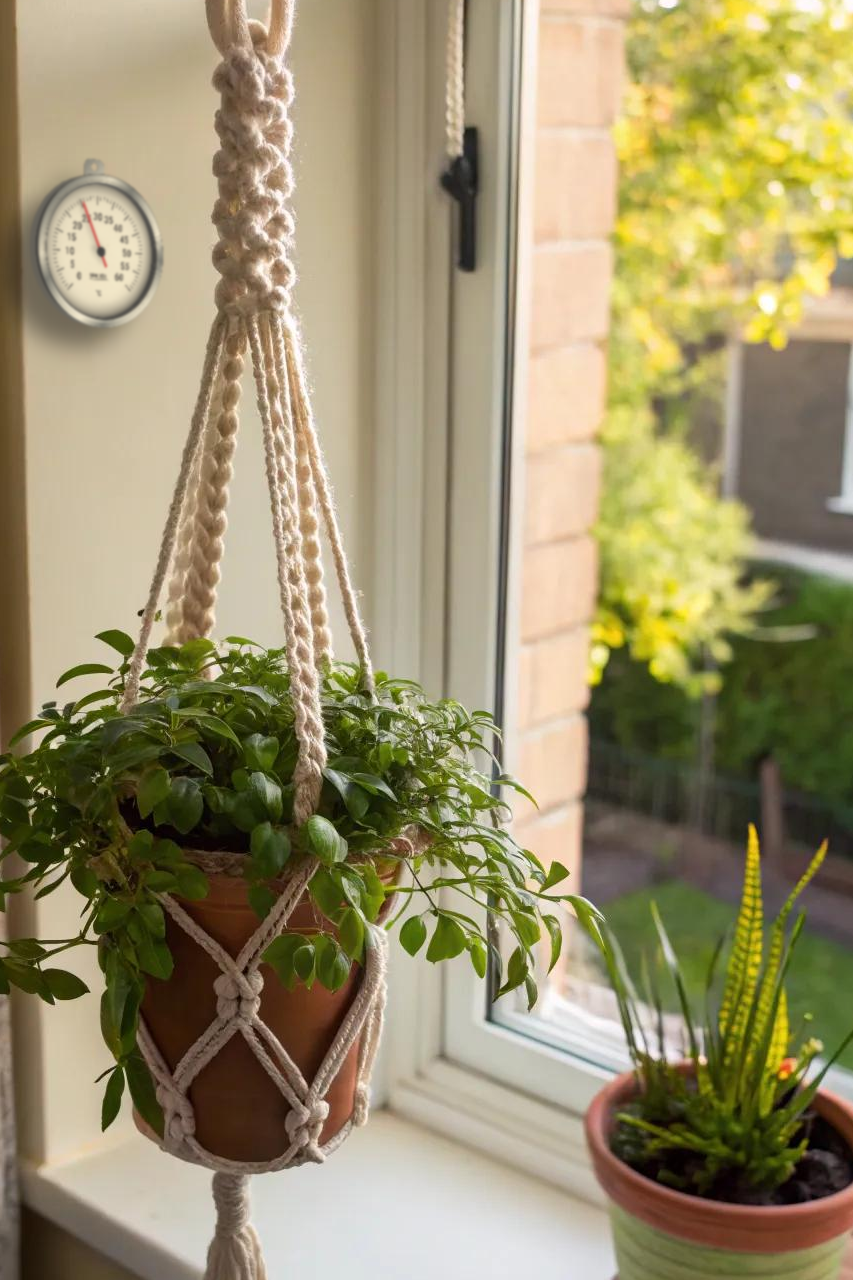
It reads 25 °C
